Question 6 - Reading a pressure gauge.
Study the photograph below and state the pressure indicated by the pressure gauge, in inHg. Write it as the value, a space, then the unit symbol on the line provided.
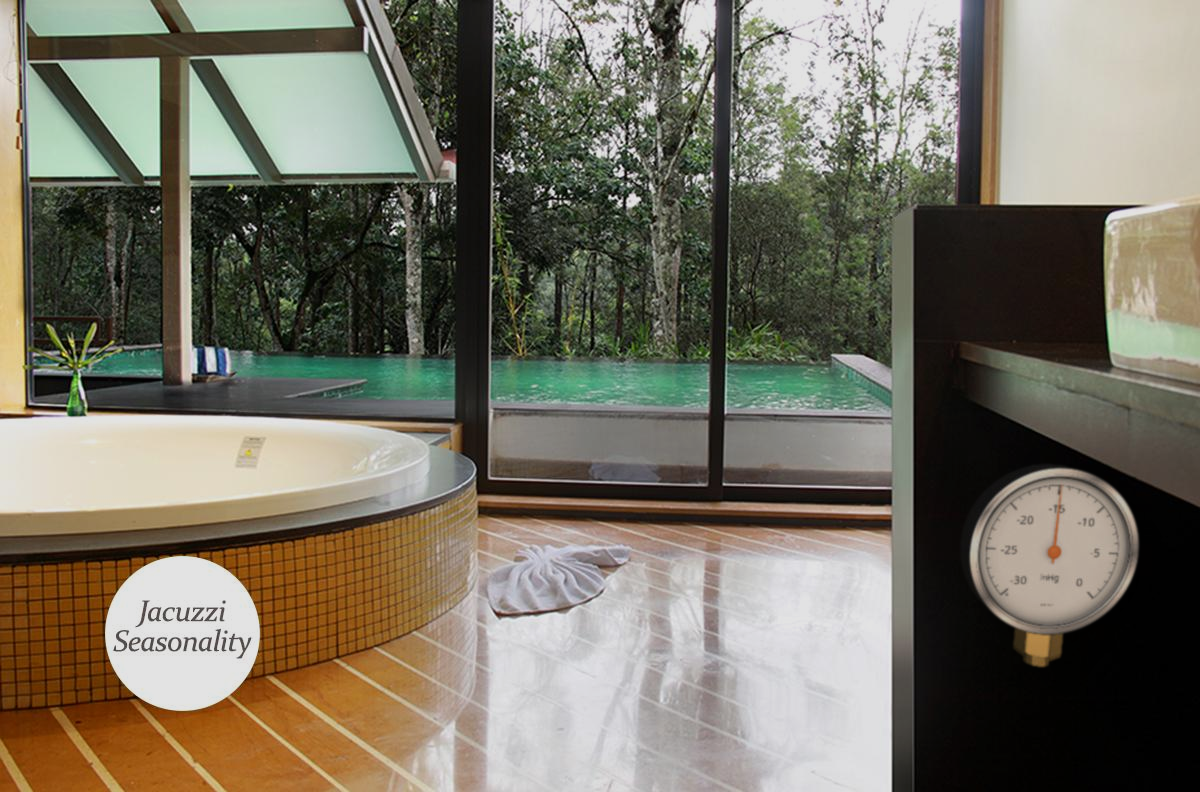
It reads -15 inHg
